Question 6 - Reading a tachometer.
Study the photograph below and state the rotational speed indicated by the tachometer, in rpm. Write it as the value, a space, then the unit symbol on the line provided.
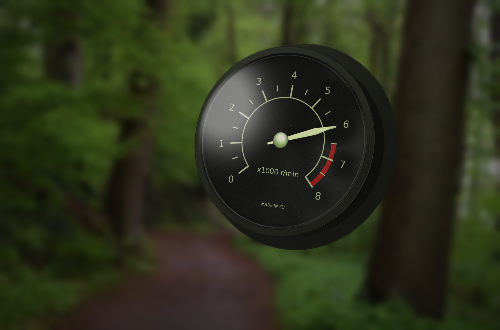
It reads 6000 rpm
